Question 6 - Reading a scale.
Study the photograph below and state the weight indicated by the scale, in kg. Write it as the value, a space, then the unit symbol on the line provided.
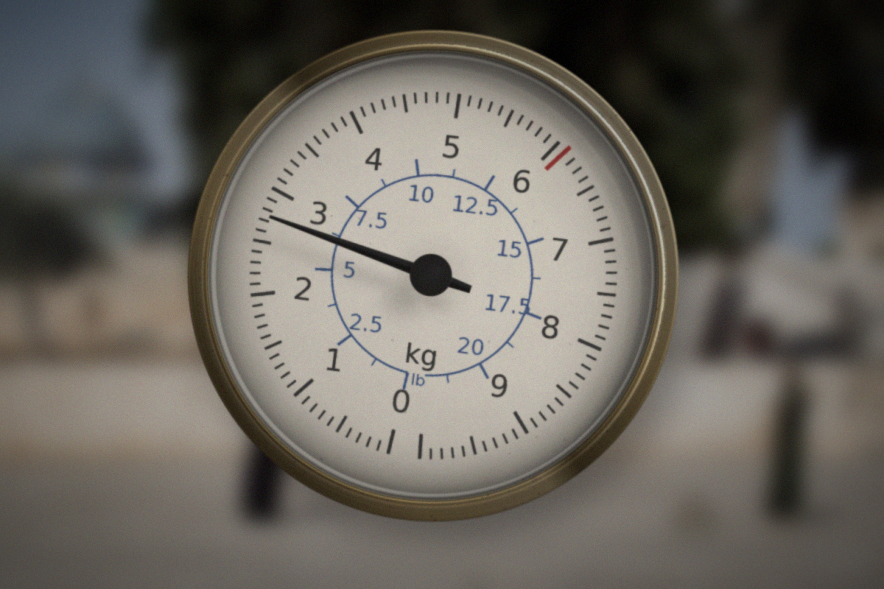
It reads 2.75 kg
